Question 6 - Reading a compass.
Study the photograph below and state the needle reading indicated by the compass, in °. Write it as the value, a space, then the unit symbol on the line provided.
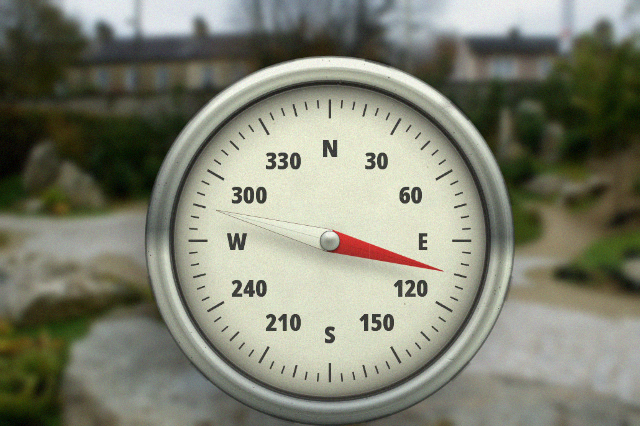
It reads 105 °
